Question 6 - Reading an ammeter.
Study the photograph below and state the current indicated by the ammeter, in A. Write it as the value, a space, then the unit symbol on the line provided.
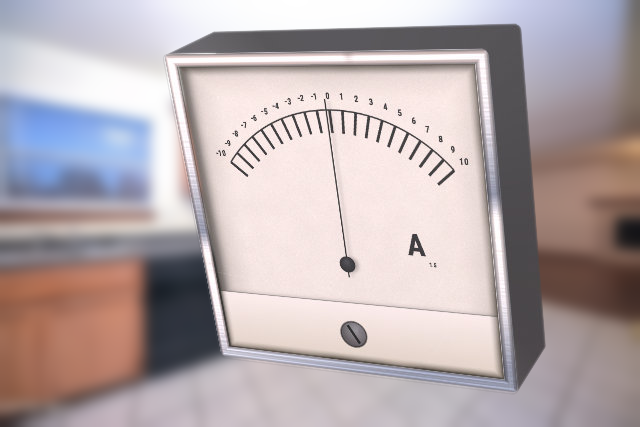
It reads 0 A
